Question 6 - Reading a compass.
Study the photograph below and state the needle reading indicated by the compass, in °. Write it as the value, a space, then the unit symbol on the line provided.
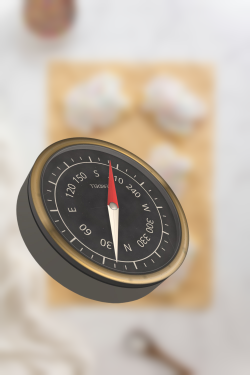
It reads 200 °
